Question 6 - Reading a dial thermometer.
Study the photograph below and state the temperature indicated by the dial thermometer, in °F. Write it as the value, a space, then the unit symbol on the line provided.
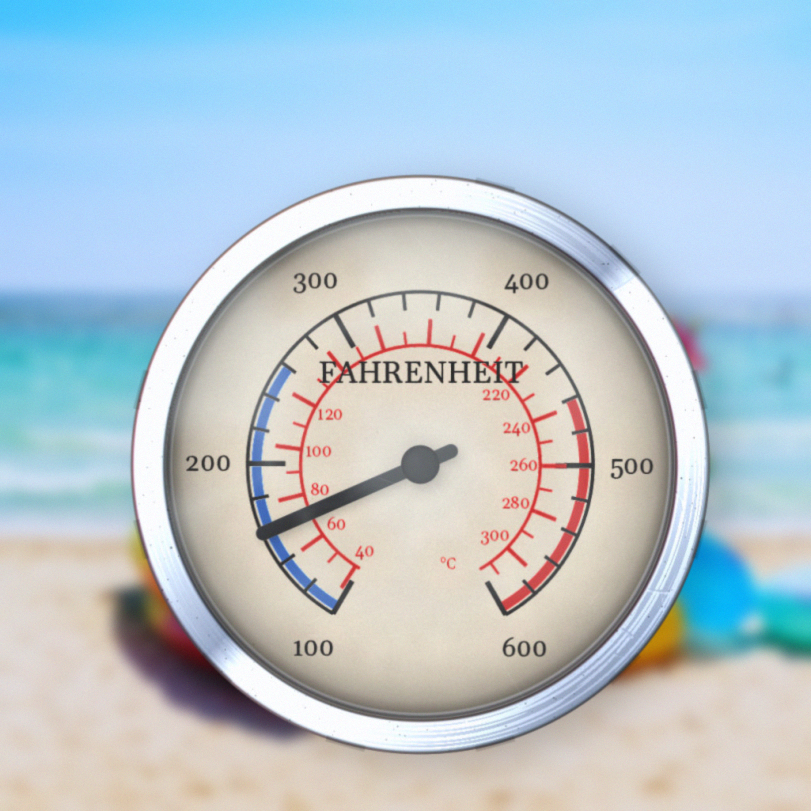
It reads 160 °F
